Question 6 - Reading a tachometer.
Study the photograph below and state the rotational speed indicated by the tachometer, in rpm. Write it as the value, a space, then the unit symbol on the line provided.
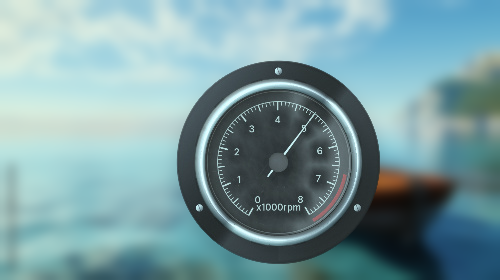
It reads 5000 rpm
